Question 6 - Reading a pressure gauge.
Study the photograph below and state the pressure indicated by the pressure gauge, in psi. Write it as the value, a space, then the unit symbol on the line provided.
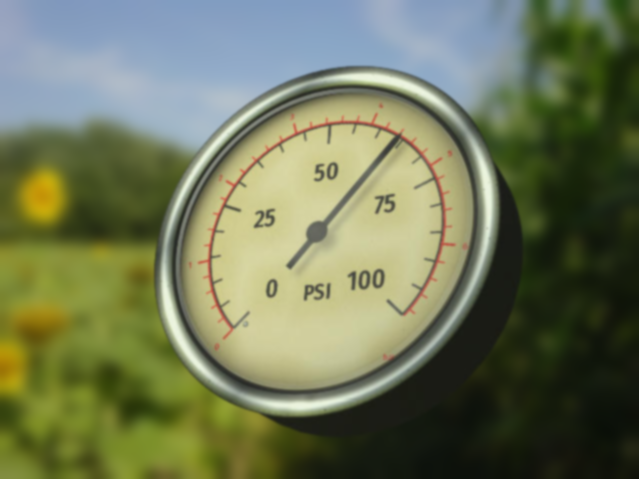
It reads 65 psi
